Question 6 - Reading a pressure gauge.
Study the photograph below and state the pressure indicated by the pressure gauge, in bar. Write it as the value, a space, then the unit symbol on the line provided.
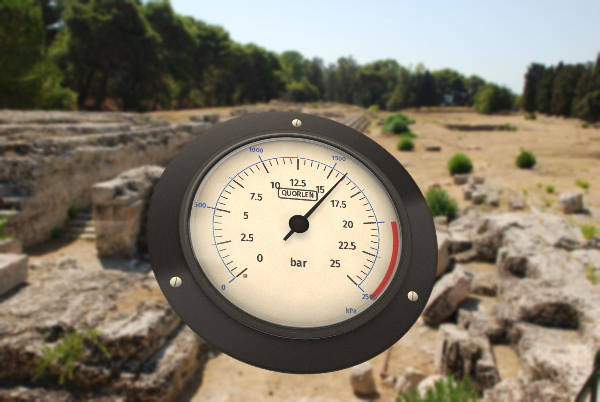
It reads 16 bar
